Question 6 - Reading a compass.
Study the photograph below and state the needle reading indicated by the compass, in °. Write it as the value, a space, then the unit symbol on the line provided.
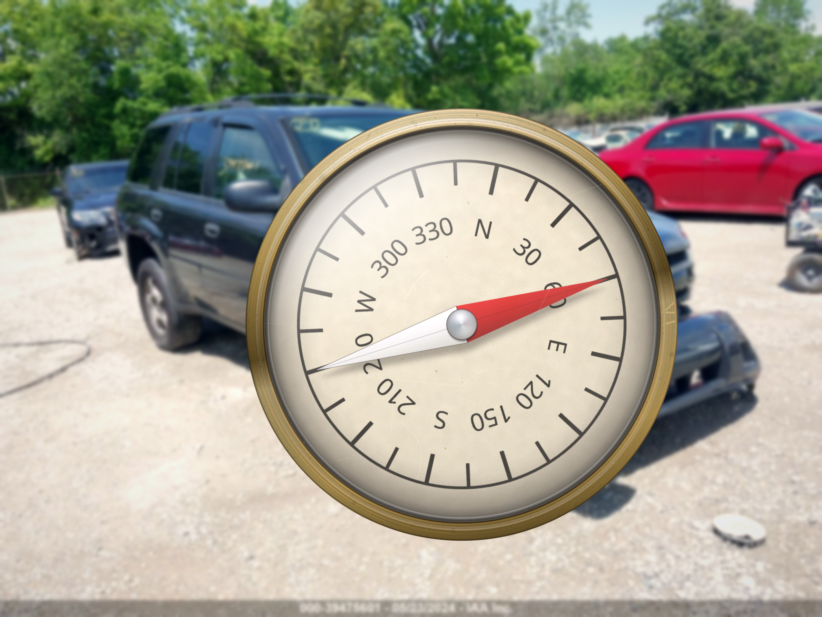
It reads 60 °
